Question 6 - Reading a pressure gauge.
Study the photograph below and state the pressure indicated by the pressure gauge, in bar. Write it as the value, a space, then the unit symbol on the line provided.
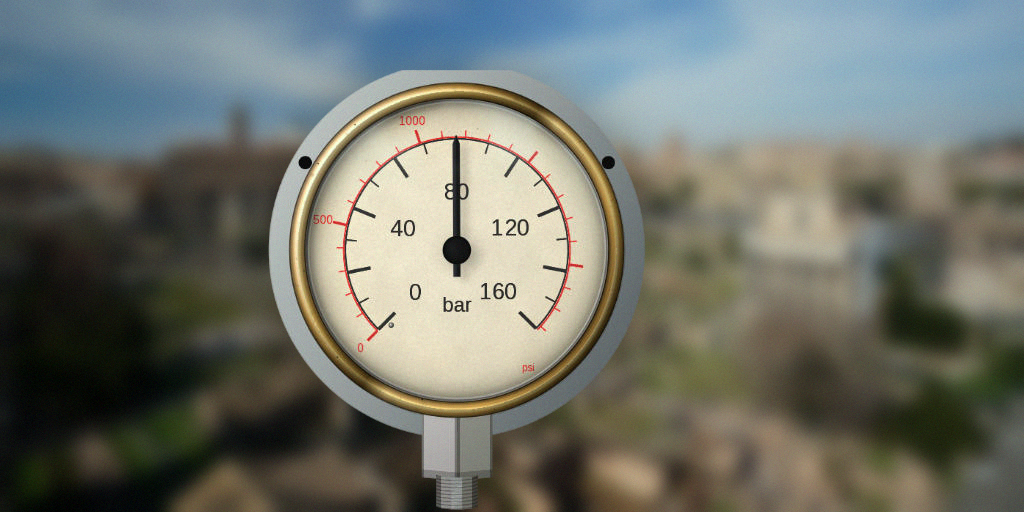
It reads 80 bar
